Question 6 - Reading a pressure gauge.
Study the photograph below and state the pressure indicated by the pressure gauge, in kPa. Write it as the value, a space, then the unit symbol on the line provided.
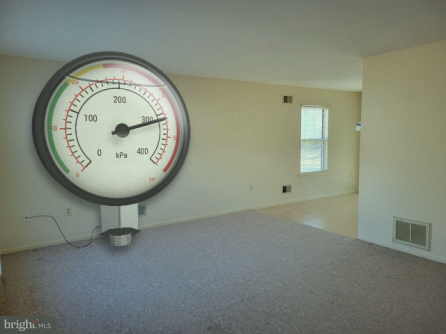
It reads 310 kPa
